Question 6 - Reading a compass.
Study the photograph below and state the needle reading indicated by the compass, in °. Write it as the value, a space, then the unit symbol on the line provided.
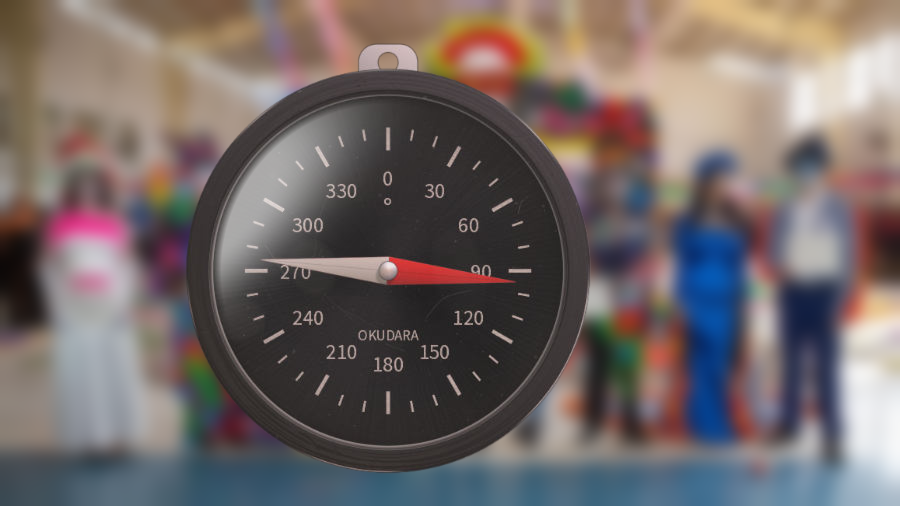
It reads 95 °
